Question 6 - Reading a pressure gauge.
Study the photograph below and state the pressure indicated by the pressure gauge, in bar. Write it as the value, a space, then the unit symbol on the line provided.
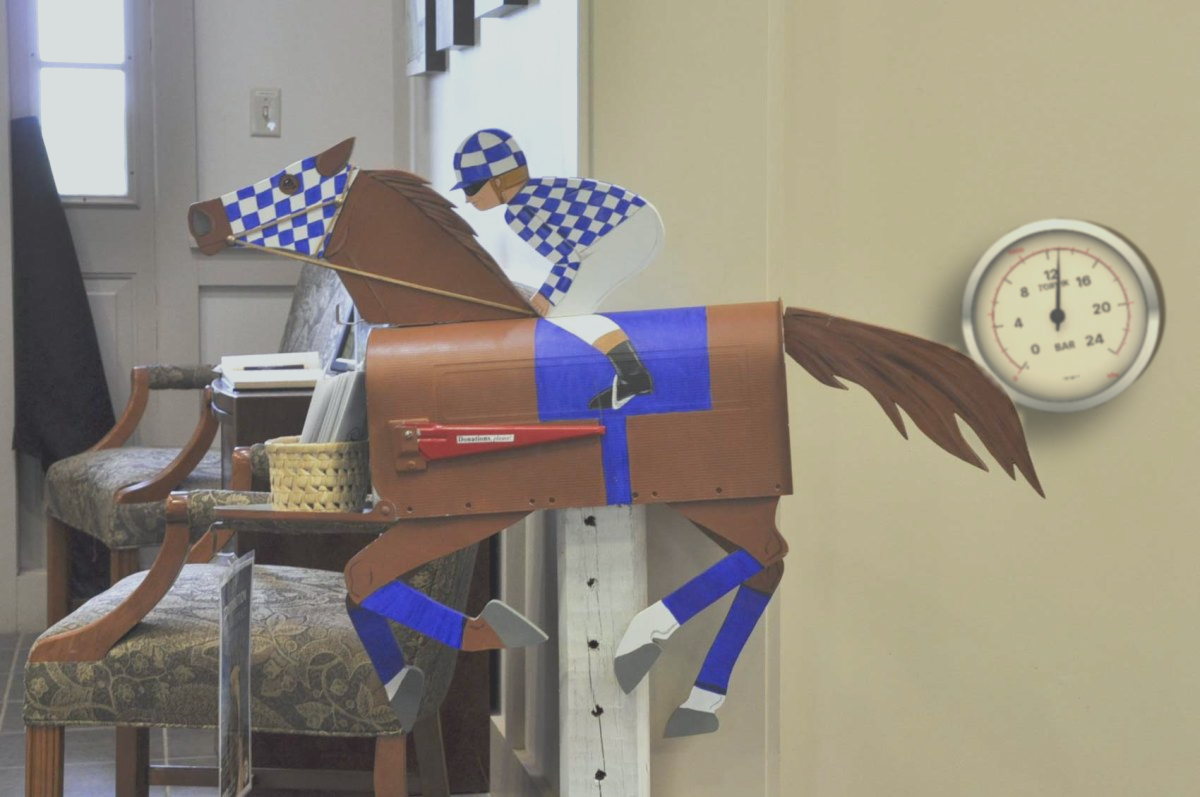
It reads 13 bar
